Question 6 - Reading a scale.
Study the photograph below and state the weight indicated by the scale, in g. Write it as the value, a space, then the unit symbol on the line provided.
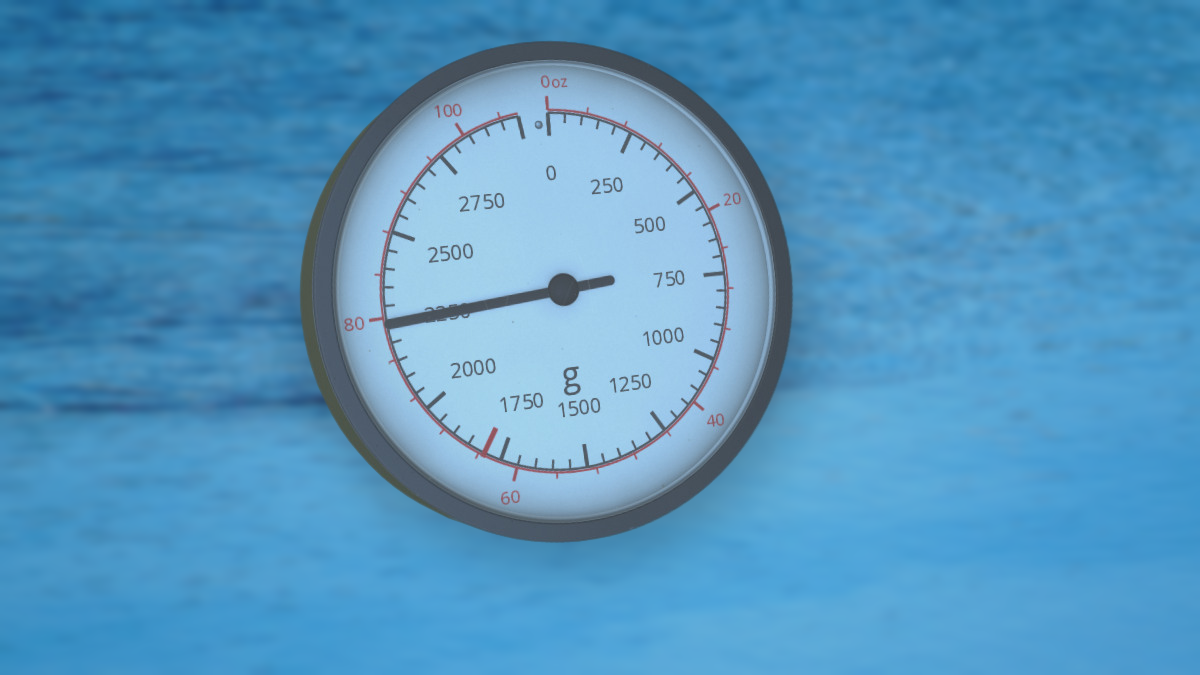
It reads 2250 g
